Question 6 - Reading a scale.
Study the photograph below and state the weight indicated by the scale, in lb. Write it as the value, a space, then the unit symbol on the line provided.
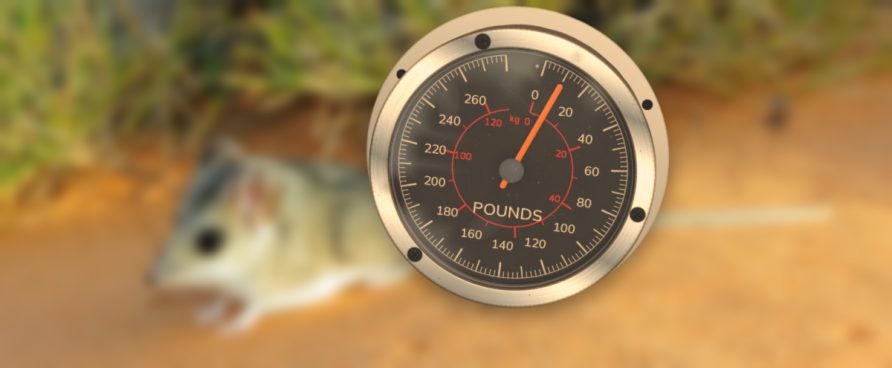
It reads 10 lb
